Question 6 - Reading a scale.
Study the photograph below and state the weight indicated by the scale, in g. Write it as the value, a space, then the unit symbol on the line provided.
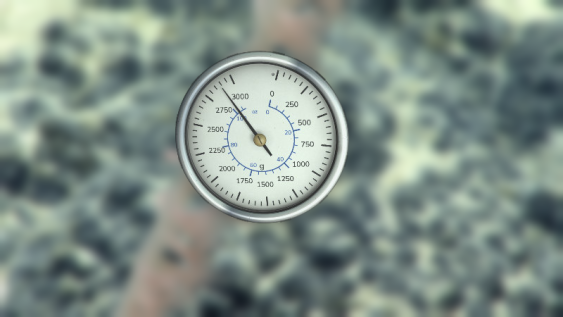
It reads 2900 g
